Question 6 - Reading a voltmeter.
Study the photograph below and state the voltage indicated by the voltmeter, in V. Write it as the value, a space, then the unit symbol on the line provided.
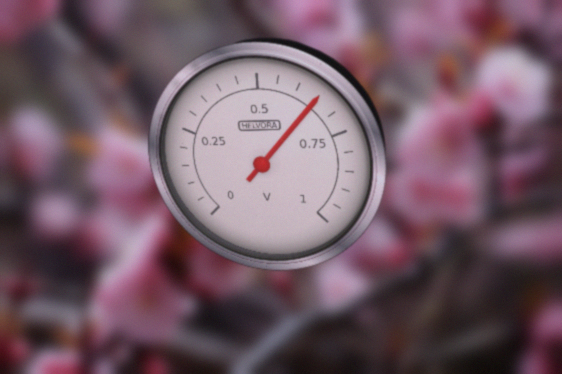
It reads 0.65 V
